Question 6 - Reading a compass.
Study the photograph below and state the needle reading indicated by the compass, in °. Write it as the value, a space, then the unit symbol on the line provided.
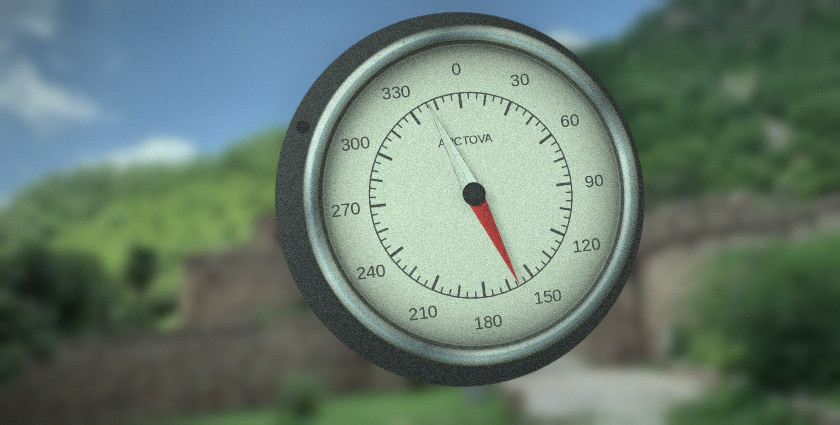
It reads 160 °
